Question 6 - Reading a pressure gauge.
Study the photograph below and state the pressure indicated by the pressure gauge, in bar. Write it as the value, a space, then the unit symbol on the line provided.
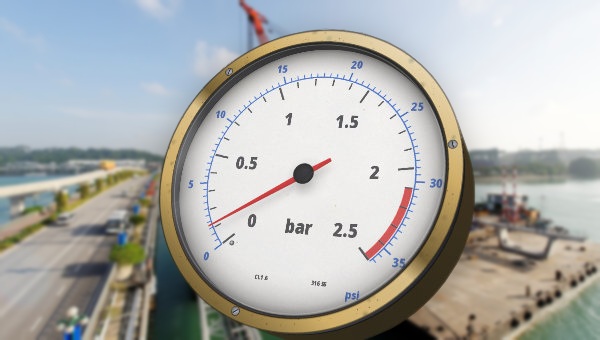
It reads 0.1 bar
